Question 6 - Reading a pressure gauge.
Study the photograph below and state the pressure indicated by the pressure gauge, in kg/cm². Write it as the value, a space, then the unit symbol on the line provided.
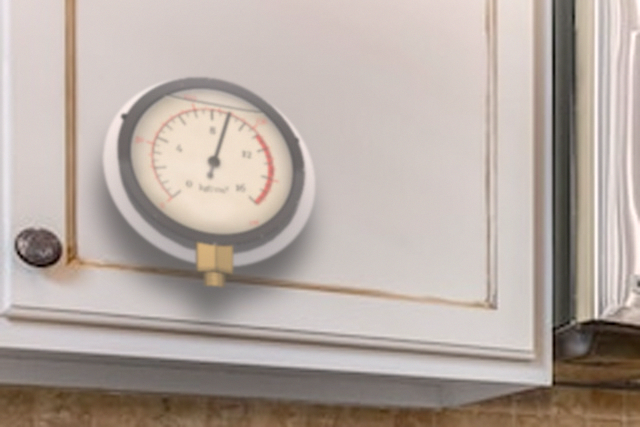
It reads 9 kg/cm²
